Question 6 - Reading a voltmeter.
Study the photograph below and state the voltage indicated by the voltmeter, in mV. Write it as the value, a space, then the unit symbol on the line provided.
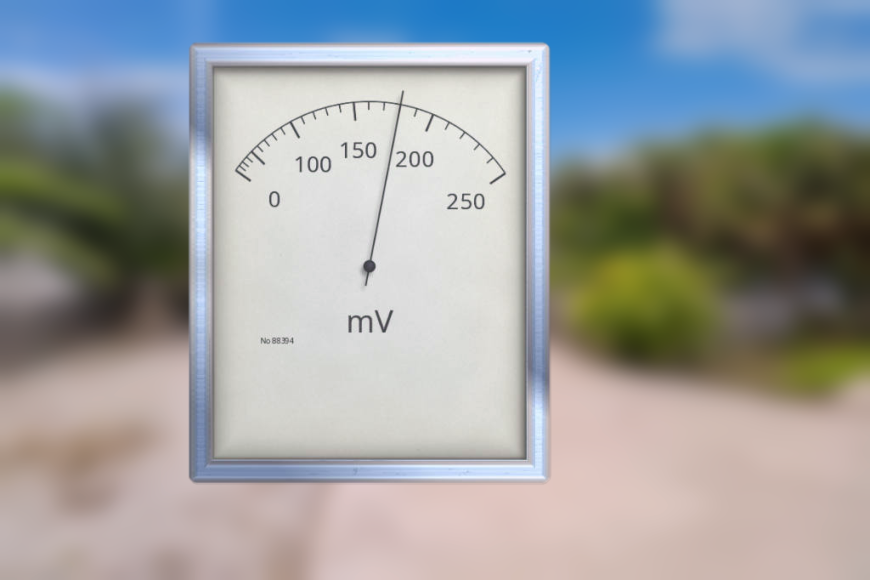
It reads 180 mV
